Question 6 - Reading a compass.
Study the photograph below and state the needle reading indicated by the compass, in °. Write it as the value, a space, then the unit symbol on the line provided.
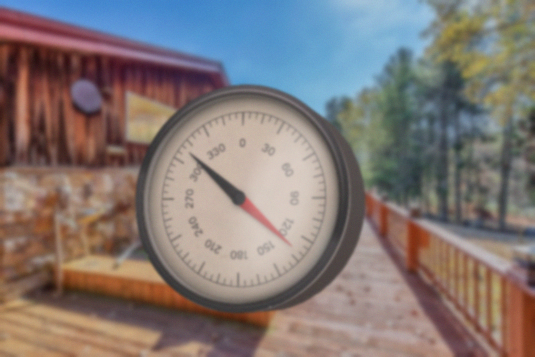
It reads 130 °
